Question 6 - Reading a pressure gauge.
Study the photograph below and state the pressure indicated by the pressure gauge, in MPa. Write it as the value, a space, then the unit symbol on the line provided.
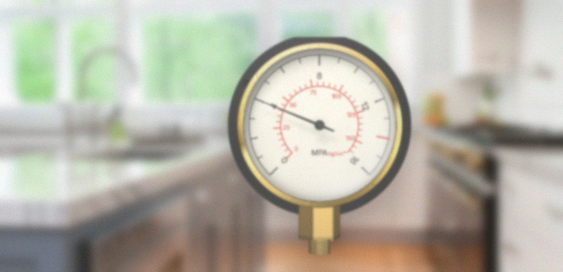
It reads 4 MPa
